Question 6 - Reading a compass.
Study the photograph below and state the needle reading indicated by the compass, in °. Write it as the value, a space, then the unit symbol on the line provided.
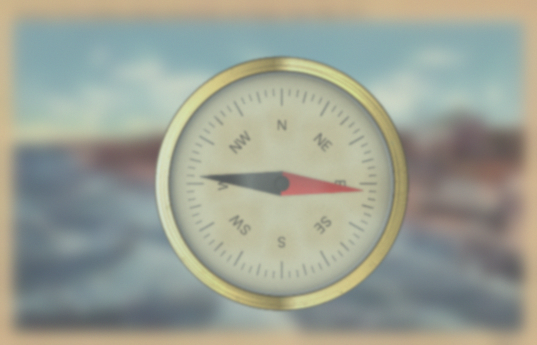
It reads 95 °
